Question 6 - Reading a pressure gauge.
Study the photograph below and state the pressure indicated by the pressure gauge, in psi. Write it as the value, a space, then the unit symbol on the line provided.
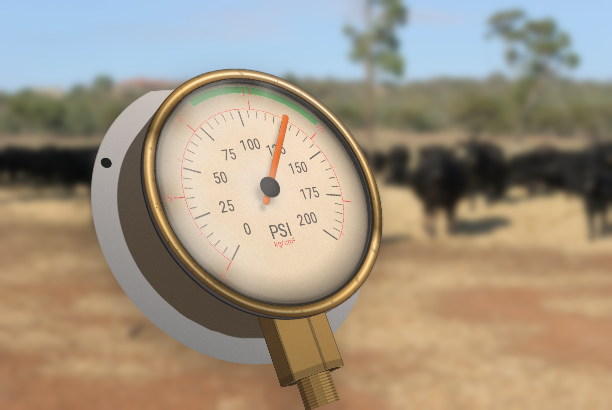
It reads 125 psi
